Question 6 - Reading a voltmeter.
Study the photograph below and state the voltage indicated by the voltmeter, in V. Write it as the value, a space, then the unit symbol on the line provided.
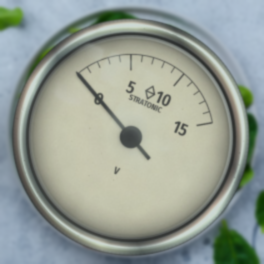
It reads 0 V
